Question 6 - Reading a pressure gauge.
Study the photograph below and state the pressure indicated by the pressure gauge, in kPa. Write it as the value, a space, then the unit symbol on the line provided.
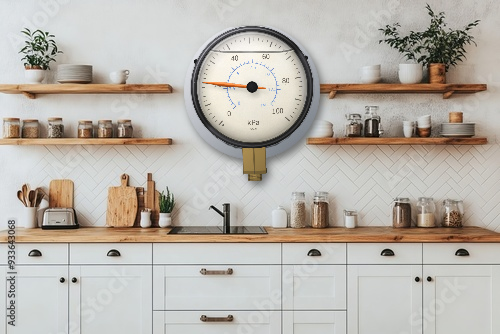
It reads 20 kPa
